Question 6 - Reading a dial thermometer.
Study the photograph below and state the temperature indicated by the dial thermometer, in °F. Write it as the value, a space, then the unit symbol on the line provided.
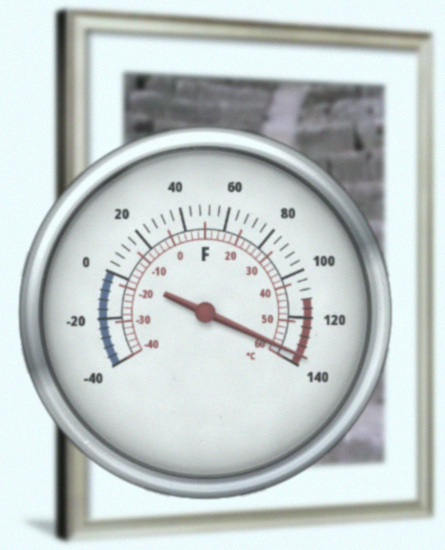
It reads 136 °F
